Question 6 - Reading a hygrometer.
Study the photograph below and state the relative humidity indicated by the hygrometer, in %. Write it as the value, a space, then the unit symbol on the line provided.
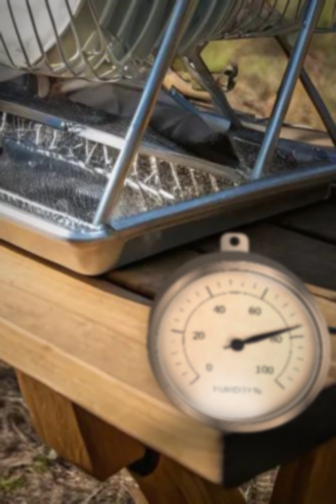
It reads 76 %
